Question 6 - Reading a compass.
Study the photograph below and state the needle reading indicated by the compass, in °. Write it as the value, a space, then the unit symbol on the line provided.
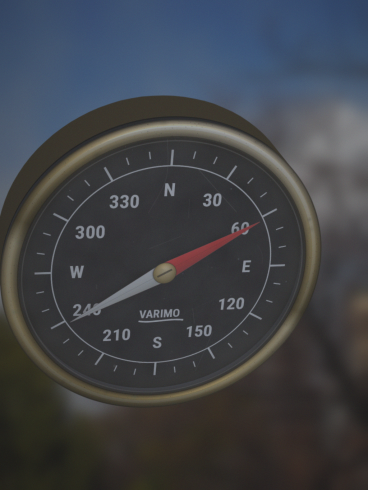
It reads 60 °
